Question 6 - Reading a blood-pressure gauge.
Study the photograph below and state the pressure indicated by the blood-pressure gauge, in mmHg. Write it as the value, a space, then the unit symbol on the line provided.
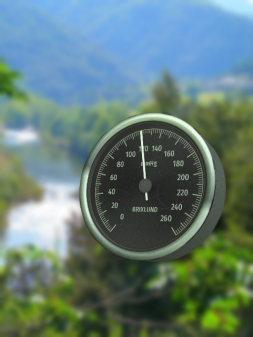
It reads 120 mmHg
